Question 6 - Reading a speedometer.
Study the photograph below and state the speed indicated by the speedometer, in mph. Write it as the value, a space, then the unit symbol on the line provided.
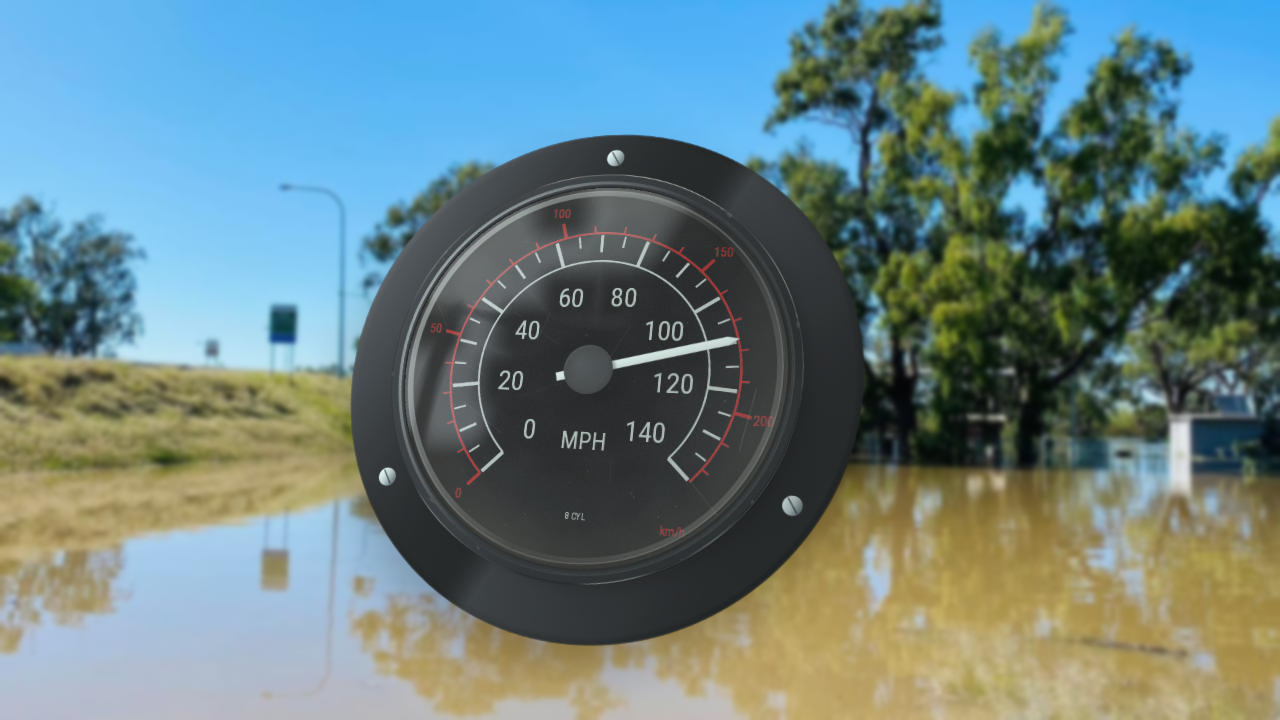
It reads 110 mph
